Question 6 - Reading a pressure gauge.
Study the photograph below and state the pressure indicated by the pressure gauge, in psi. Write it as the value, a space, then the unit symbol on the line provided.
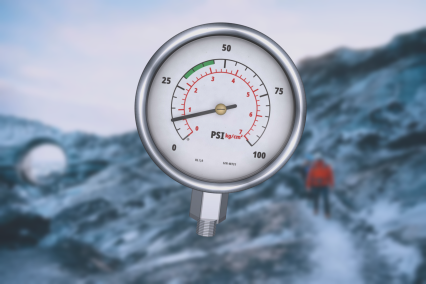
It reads 10 psi
